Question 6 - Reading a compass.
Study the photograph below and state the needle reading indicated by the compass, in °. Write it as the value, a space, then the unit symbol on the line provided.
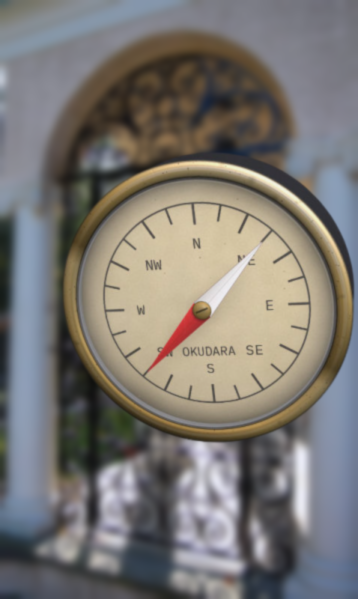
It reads 225 °
